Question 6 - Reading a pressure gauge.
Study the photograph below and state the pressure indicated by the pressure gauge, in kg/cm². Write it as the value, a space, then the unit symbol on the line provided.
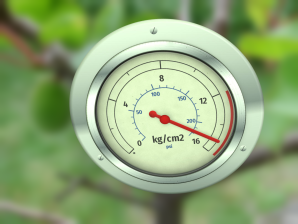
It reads 15 kg/cm²
